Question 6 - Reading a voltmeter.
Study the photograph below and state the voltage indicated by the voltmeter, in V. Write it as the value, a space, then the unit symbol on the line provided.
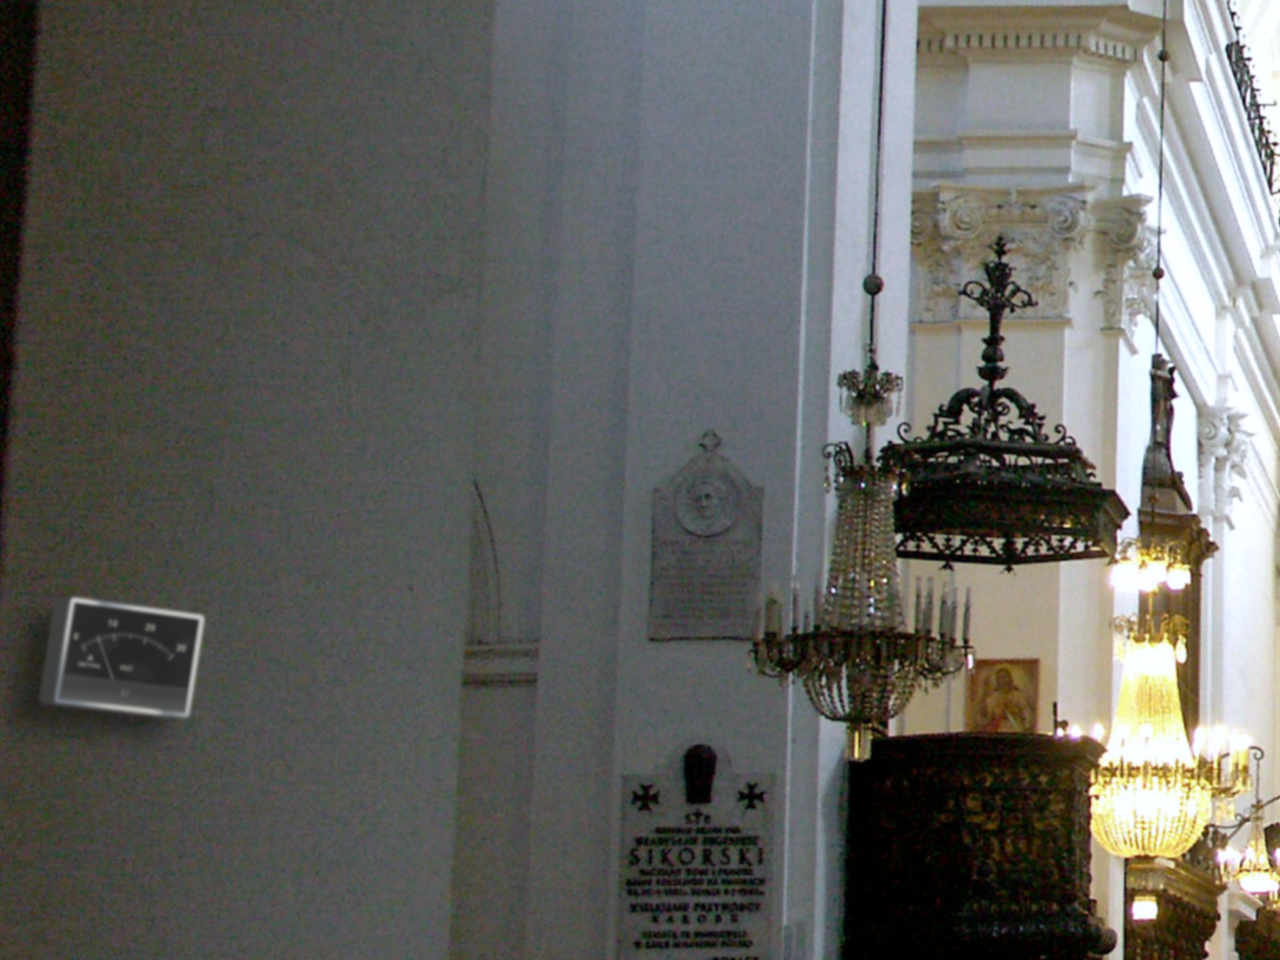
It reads 5 V
